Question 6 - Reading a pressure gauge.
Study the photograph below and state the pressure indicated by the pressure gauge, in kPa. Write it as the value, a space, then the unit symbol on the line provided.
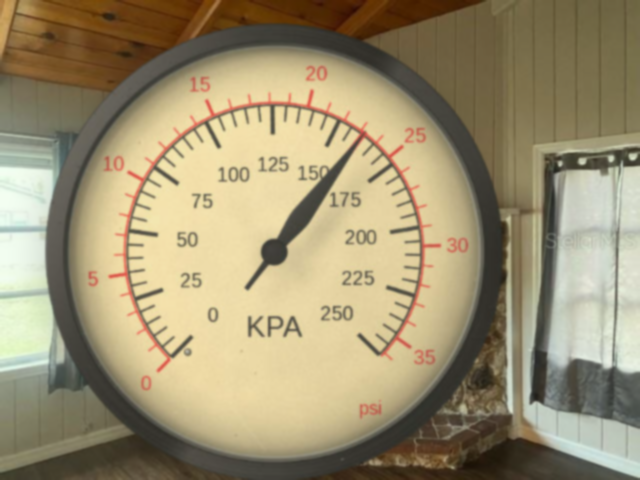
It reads 160 kPa
